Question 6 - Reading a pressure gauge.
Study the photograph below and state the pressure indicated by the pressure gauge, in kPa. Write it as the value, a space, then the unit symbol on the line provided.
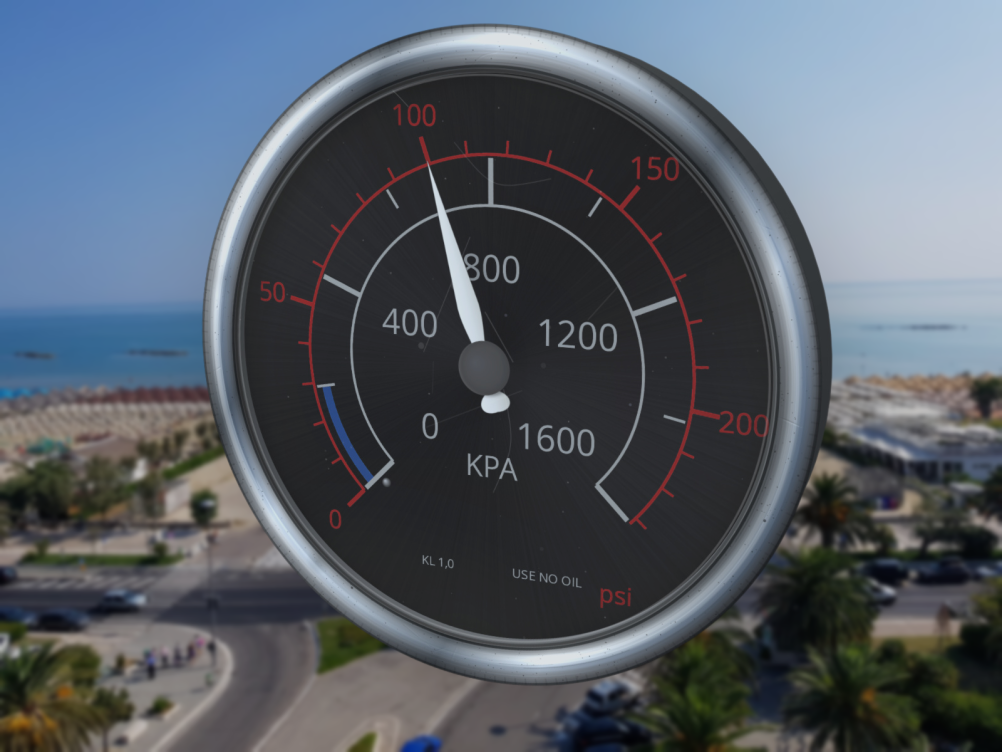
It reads 700 kPa
